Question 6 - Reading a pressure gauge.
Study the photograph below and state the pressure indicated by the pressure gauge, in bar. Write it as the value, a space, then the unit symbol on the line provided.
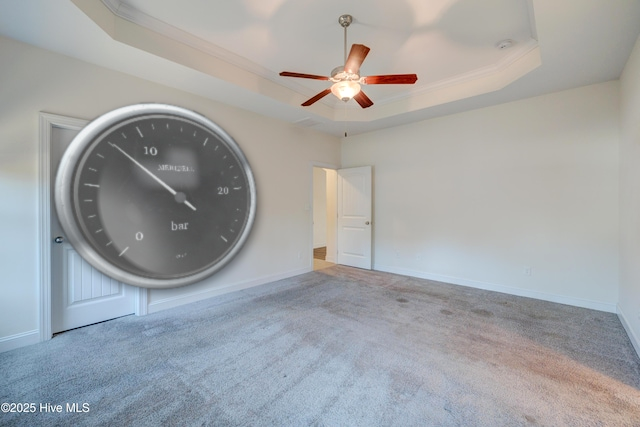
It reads 8 bar
